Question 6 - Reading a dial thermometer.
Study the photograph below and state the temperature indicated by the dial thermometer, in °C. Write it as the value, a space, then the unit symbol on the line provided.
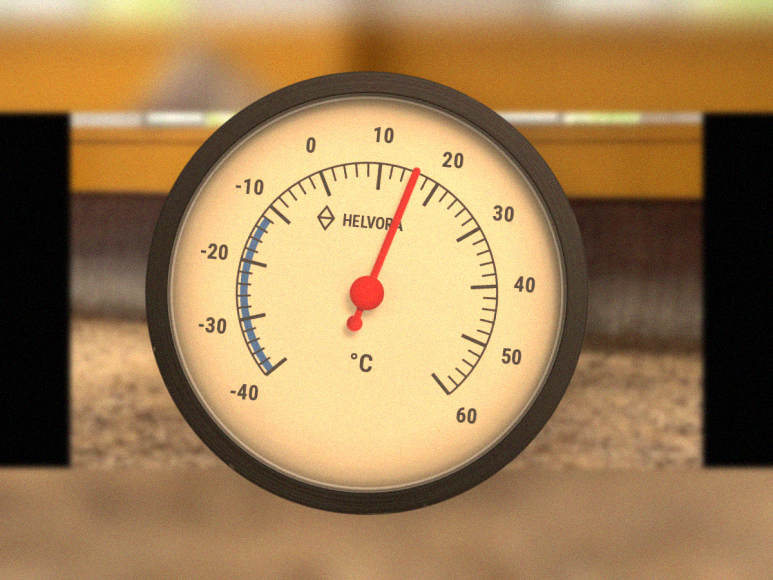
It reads 16 °C
